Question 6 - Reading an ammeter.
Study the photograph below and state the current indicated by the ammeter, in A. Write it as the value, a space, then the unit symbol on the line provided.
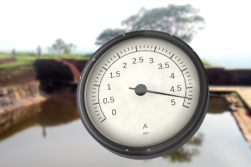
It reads 4.8 A
